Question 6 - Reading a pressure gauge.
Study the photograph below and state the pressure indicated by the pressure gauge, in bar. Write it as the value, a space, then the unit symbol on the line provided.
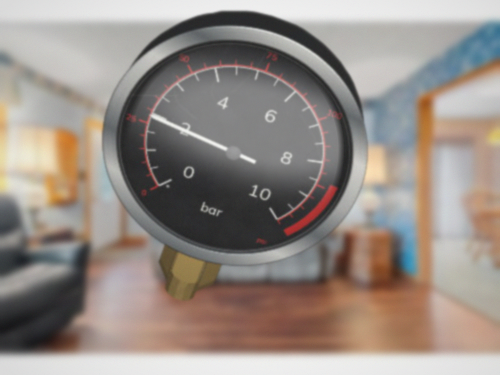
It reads 2 bar
